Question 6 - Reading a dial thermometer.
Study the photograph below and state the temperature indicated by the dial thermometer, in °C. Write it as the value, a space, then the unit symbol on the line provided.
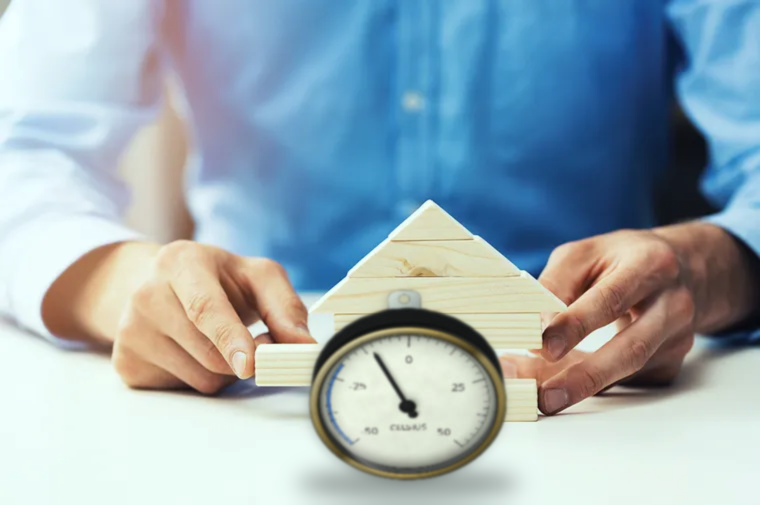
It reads -10 °C
